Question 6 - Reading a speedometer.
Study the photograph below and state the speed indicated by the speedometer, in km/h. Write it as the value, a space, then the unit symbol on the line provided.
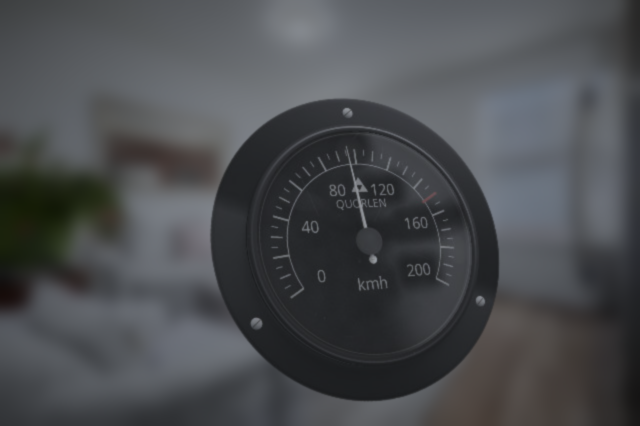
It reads 95 km/h
